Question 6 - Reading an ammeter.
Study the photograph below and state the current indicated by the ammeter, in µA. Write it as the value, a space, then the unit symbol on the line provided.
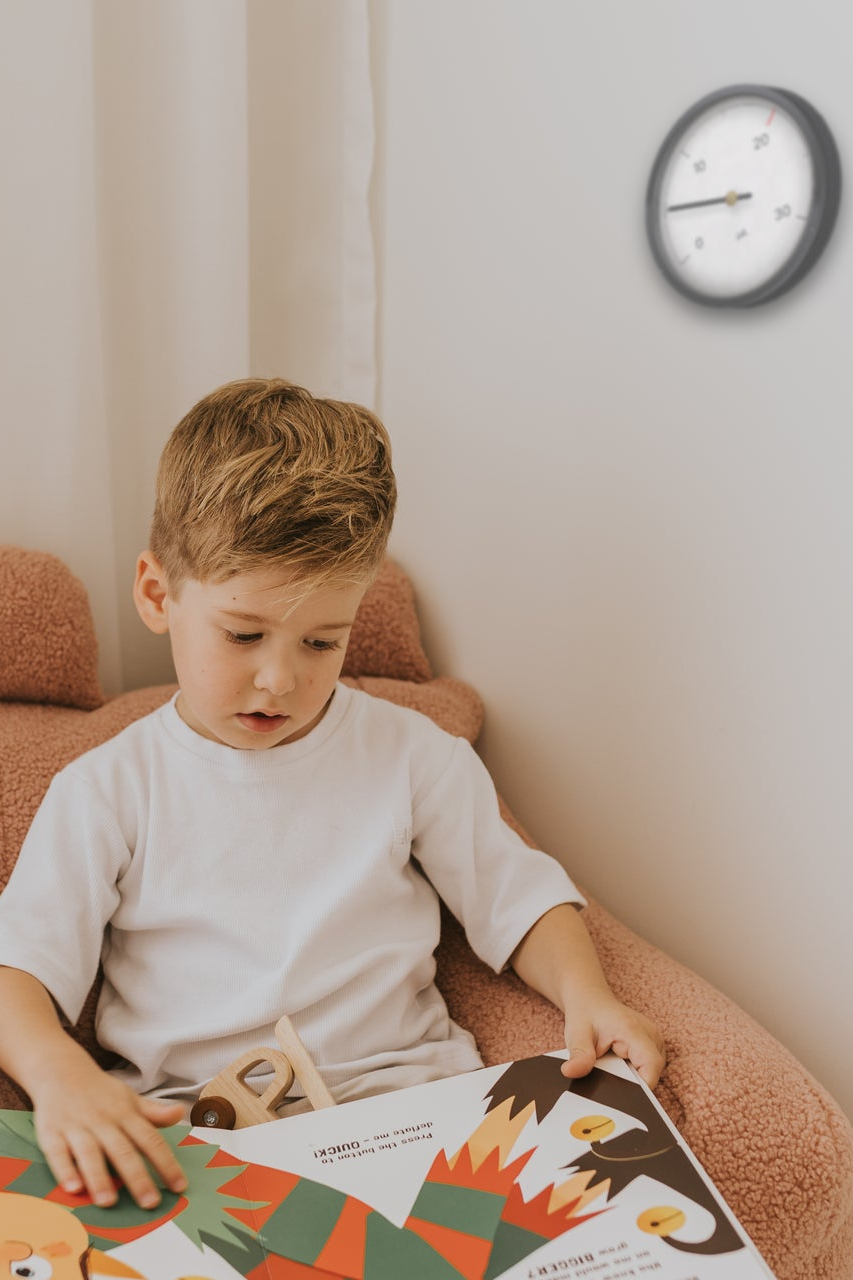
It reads 5 µA
